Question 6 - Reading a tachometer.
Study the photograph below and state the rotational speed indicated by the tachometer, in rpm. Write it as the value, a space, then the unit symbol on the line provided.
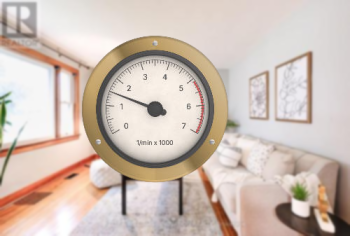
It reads 1500 rpm
